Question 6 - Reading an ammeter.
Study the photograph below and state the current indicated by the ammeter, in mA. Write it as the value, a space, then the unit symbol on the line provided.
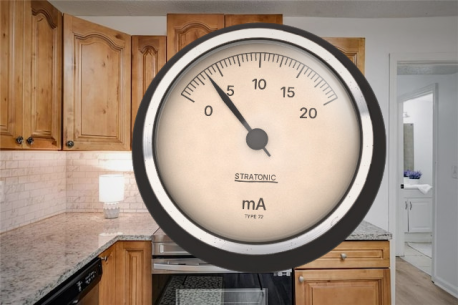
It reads 3.5 mA
